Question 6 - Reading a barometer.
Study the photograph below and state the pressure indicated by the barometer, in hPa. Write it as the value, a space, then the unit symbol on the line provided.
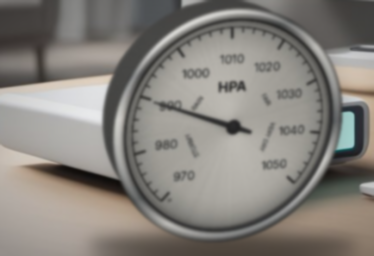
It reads 990 hPa
